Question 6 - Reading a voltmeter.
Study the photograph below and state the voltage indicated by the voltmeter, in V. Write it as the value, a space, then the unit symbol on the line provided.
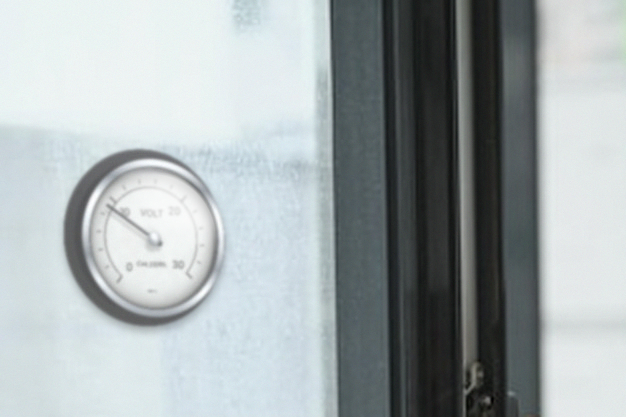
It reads 9 V
